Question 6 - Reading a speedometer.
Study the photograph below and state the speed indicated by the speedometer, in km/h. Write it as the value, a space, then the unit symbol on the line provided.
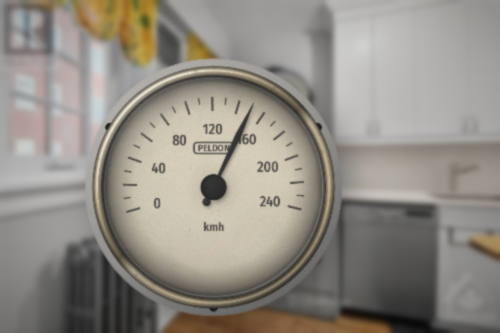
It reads 150 km/h
